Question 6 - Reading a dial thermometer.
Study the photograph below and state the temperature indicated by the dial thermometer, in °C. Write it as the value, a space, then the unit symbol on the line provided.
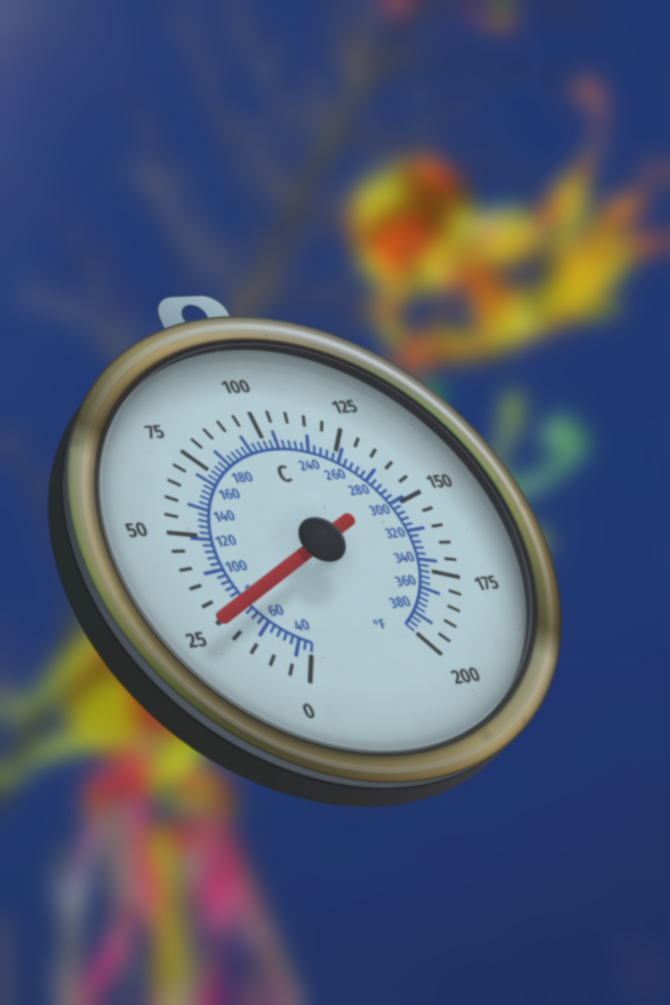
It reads 25 °C
